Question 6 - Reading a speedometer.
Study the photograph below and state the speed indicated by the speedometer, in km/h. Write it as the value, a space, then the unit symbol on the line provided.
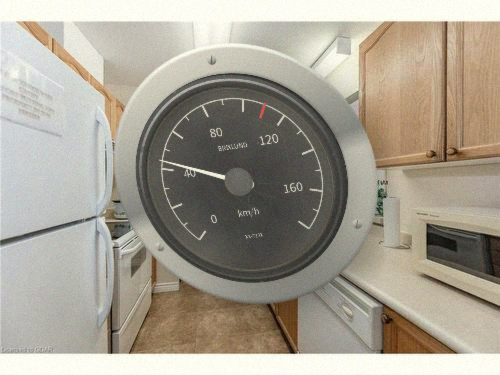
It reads 45 km/h
